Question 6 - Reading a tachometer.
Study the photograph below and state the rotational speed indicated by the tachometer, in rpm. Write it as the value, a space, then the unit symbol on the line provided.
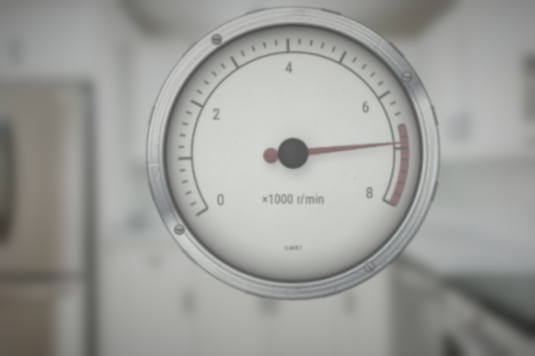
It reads 6900 rpm
